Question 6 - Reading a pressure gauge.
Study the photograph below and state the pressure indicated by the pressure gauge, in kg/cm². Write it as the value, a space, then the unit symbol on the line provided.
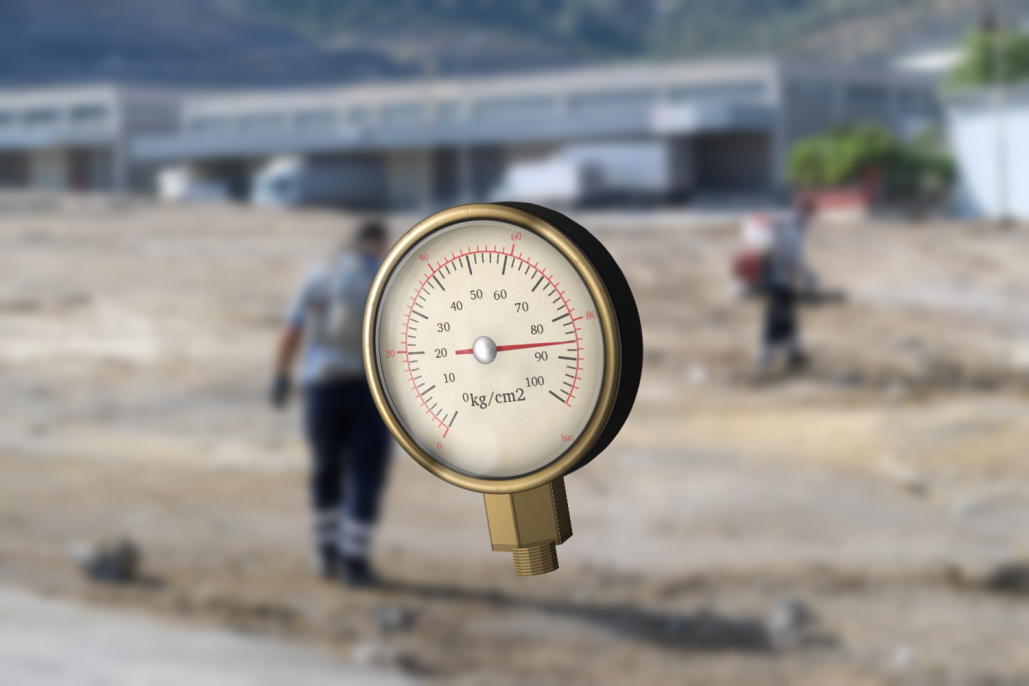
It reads 86 kg/cm²
